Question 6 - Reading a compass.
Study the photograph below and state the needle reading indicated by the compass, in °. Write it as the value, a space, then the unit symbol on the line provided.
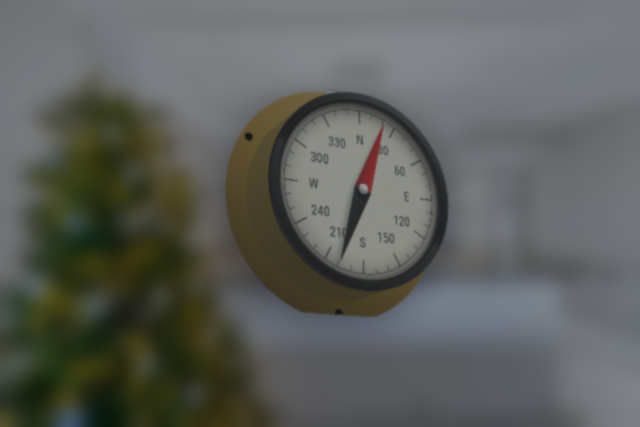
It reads 20 °
